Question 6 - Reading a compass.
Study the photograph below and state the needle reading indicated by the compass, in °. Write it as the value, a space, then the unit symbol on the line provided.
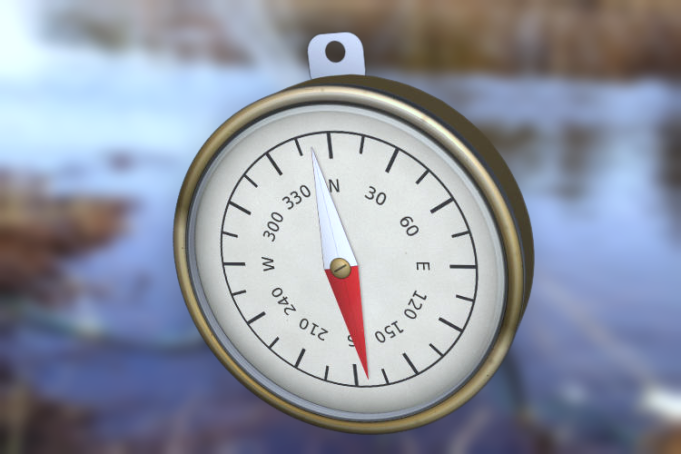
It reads 172.5 °
